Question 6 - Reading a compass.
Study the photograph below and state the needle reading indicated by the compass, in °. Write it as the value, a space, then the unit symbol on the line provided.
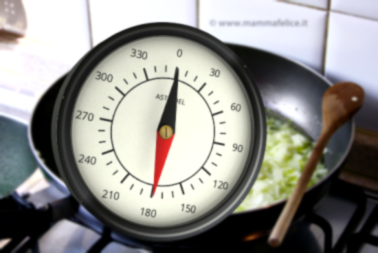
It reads 180 °
